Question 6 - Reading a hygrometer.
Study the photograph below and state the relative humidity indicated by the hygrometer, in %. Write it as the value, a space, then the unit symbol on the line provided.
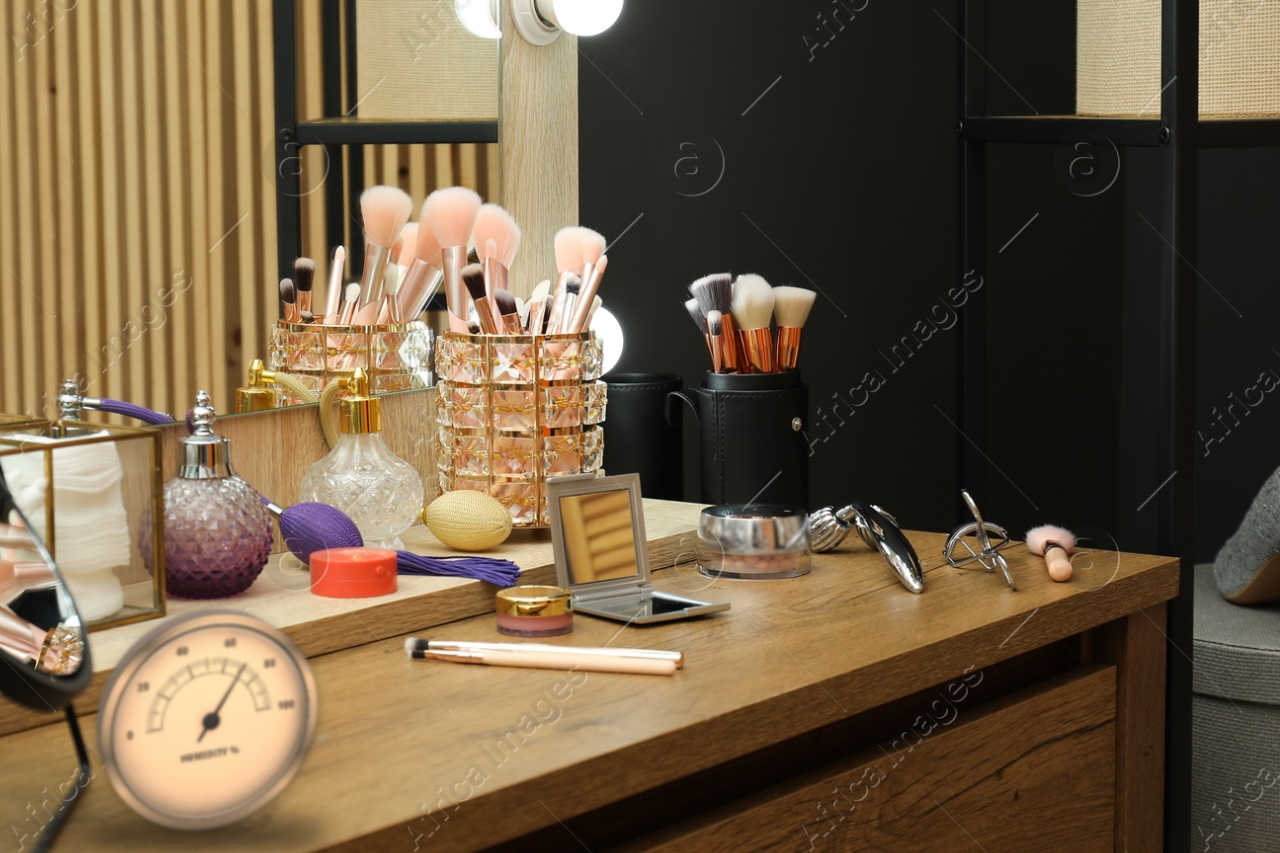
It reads 70 %
